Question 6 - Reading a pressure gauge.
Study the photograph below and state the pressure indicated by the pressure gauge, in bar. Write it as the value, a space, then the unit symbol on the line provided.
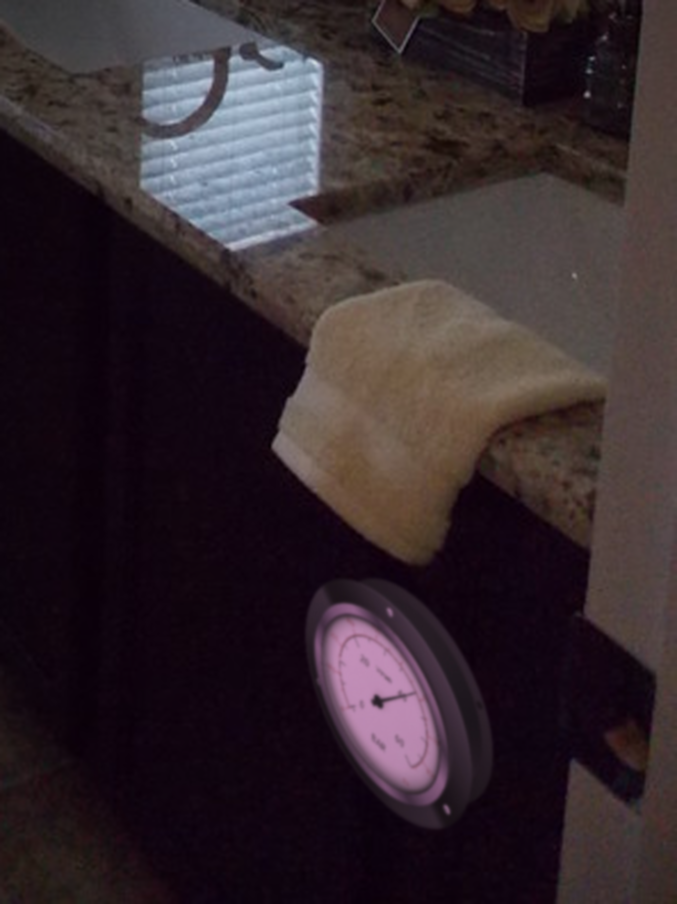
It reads 40 bar
